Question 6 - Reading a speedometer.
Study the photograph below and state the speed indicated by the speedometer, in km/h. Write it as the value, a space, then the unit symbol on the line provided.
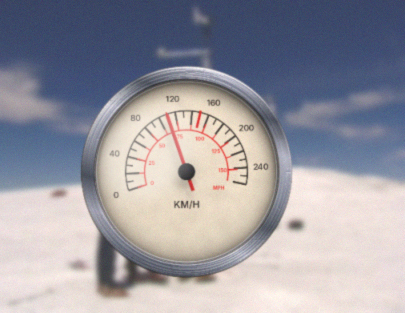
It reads 110 km/h
